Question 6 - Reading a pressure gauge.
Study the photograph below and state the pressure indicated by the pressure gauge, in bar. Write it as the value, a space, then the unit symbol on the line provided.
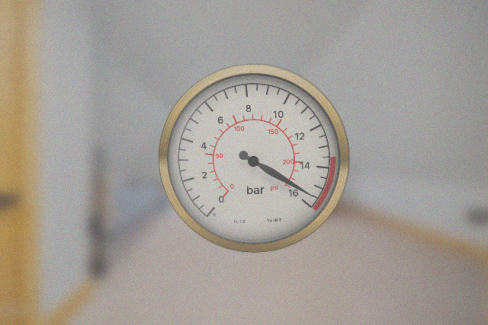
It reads 15.5 bar
